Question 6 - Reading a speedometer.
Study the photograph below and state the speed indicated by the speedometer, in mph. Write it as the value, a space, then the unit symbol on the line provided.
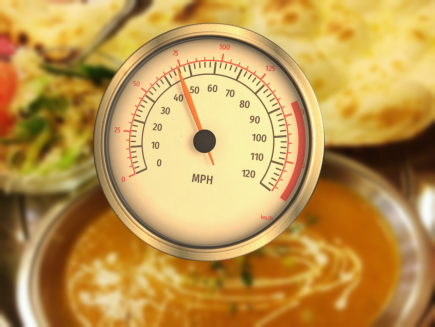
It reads 46 mph
